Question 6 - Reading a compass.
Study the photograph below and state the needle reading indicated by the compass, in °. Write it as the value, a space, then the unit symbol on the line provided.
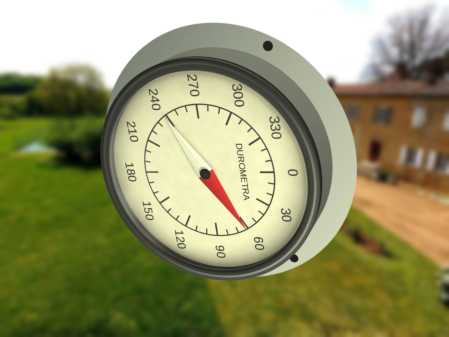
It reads 60 °
